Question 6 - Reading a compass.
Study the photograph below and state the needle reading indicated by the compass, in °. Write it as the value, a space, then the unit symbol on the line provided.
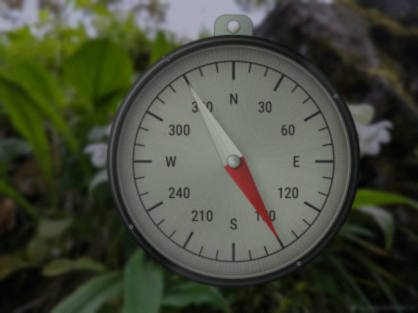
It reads 150 °
